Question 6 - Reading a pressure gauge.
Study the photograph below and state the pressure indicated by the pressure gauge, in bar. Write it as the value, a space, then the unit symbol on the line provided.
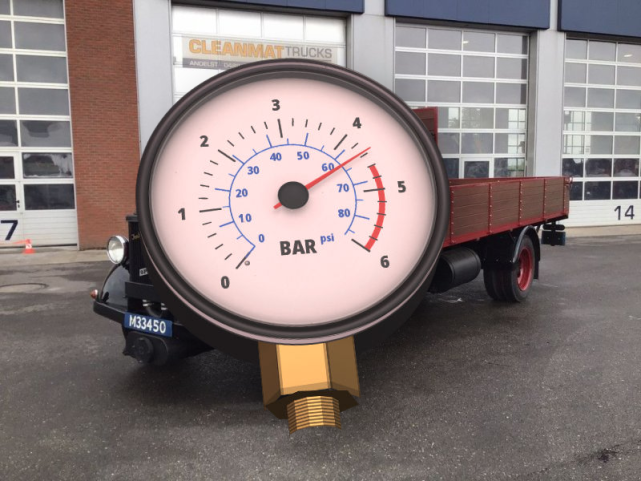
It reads 4.4 bar
